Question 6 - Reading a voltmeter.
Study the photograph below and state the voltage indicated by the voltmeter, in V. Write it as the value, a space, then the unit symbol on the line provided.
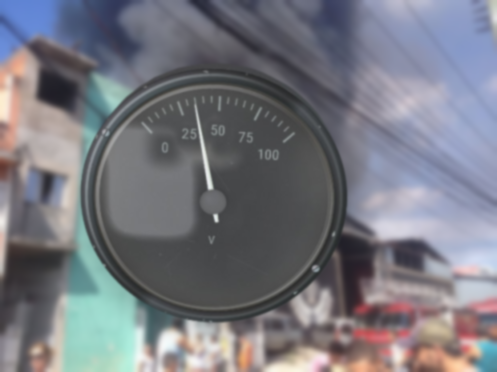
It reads 35 V
